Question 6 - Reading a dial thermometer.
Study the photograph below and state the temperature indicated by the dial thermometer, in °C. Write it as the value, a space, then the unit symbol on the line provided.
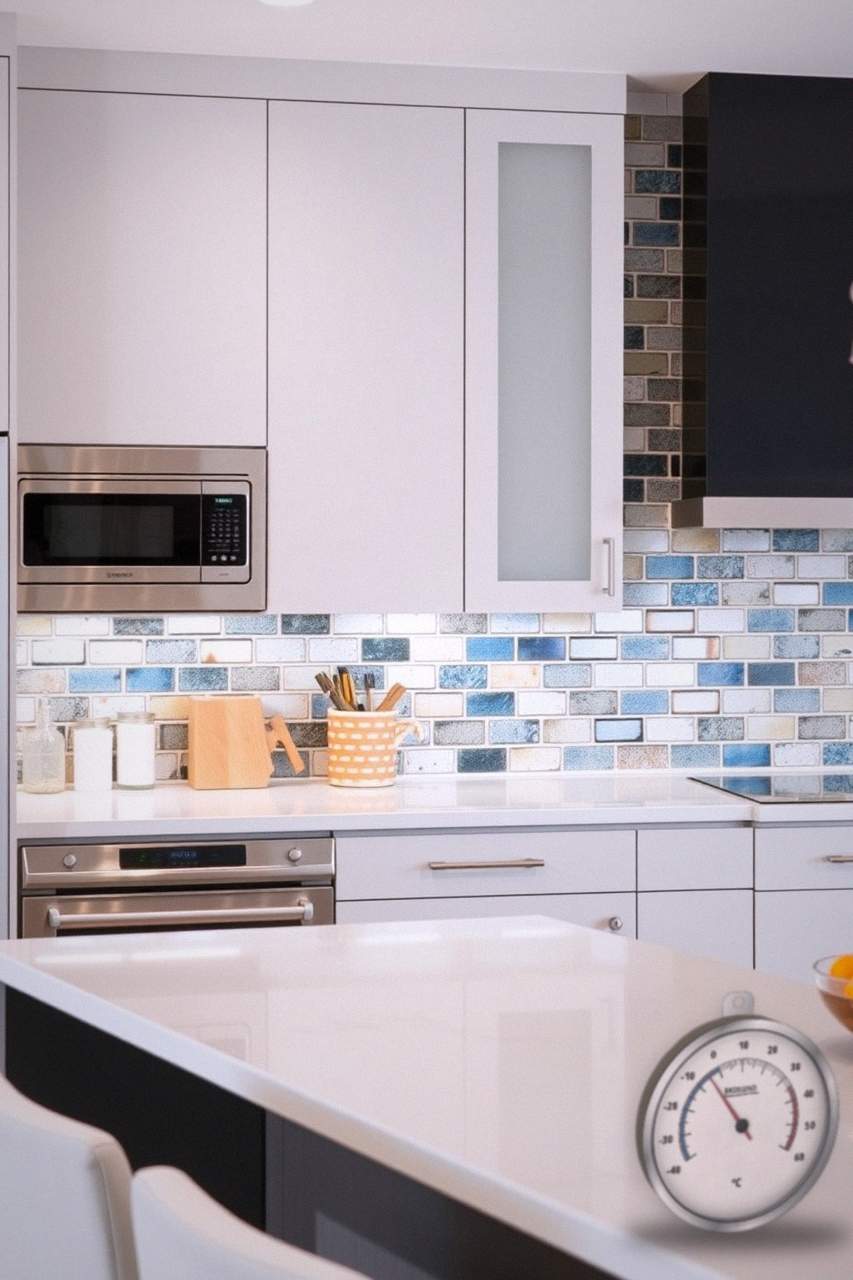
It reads -5 °C
